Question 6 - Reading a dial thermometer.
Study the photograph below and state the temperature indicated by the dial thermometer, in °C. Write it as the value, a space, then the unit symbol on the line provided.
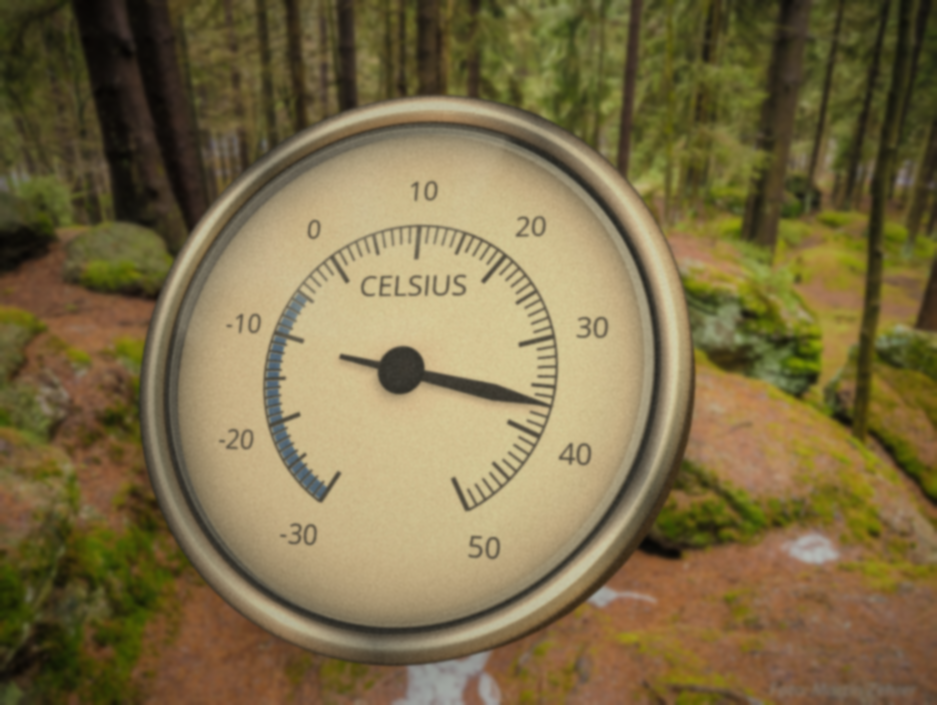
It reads 37 °C
